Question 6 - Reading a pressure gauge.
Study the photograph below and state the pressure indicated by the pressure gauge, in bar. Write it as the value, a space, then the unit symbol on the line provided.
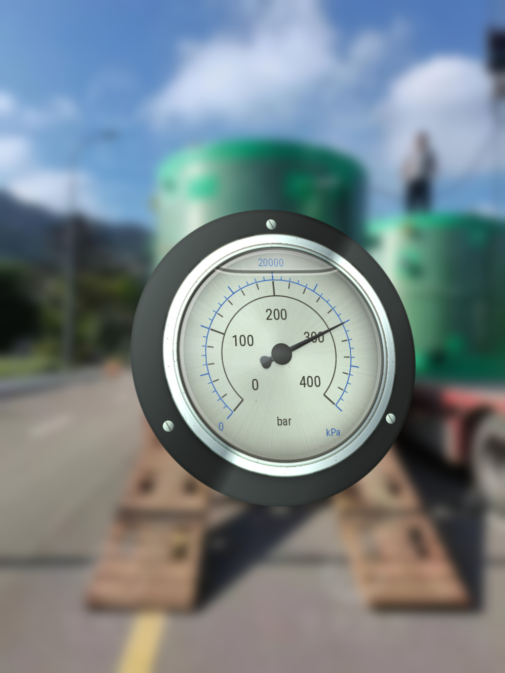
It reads 300 bar
